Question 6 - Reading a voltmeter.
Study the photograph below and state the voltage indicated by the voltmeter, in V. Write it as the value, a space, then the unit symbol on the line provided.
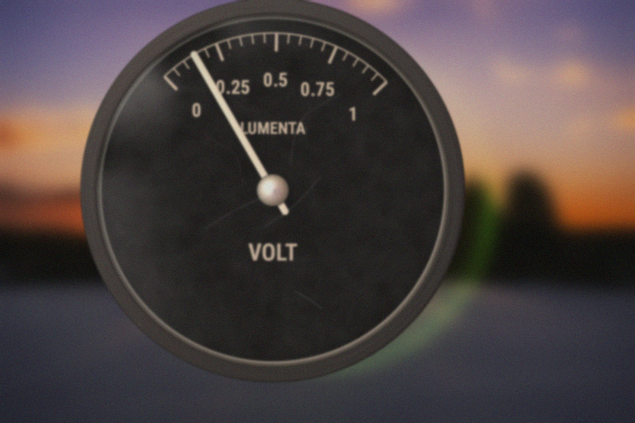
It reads 0.15 V
